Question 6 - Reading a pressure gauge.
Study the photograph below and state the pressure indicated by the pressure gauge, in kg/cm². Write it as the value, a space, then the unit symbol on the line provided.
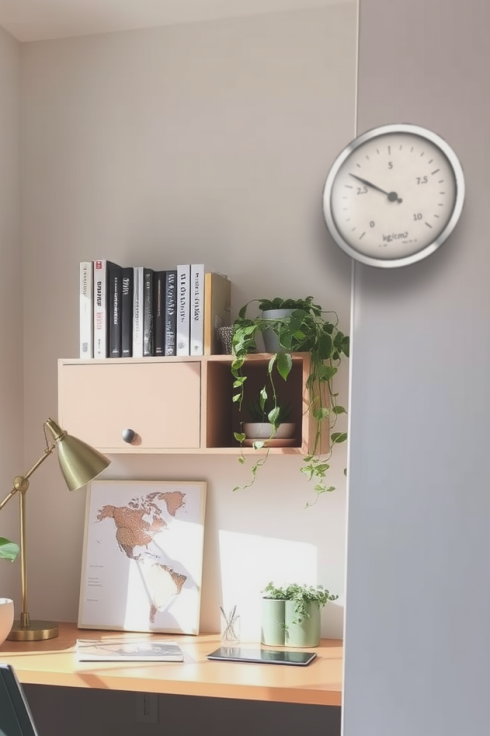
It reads 3 kg/cm²
